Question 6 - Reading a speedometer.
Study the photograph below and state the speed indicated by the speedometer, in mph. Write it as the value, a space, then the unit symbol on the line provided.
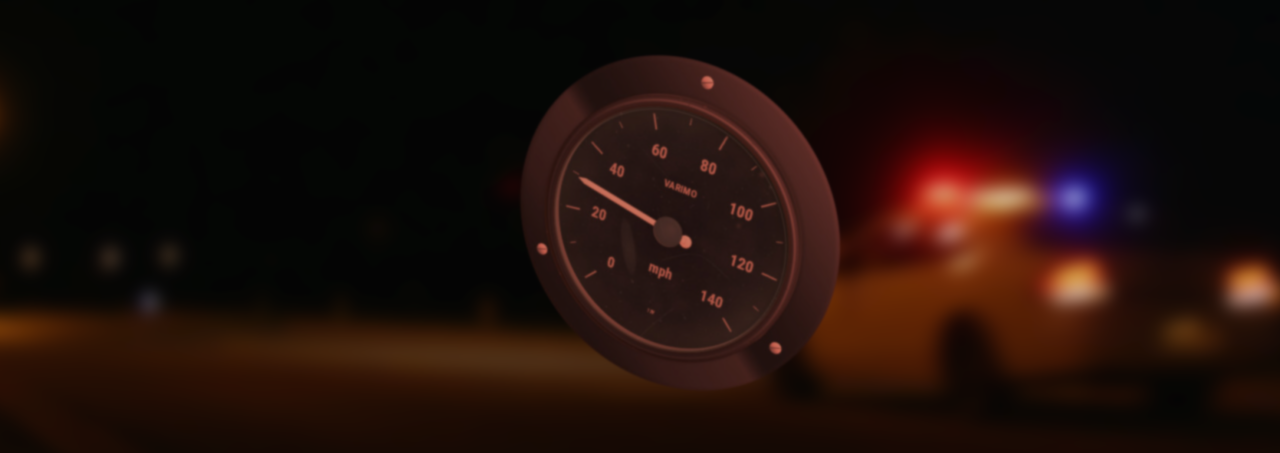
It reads 30 mph
